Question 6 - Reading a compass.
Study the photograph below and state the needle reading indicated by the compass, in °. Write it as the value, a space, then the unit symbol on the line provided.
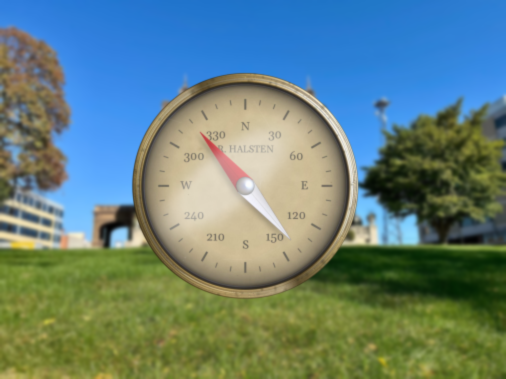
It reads 320 °
